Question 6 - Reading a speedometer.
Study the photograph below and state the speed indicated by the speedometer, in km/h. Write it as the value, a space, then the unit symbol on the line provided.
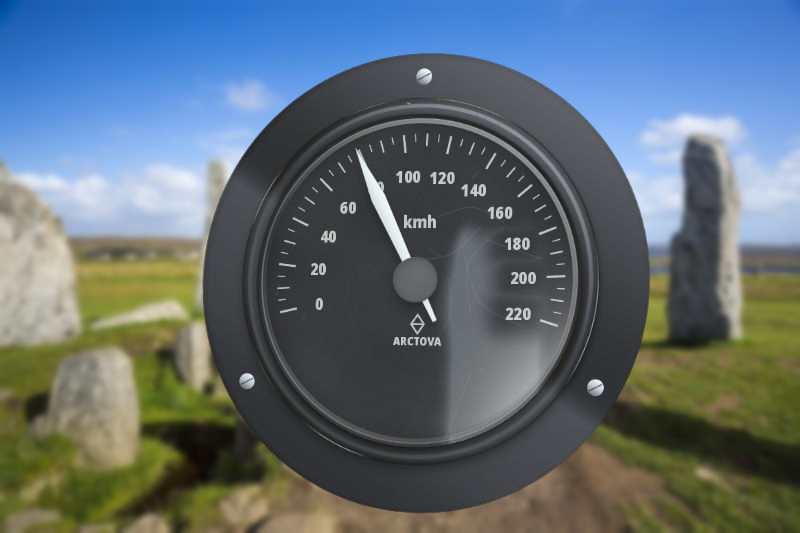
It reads 80 km/h
